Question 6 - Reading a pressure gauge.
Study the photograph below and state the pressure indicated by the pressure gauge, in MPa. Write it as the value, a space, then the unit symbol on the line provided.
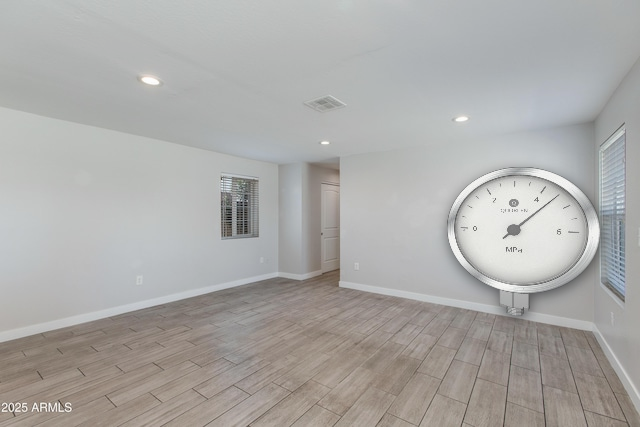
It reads 4.5 MPa
